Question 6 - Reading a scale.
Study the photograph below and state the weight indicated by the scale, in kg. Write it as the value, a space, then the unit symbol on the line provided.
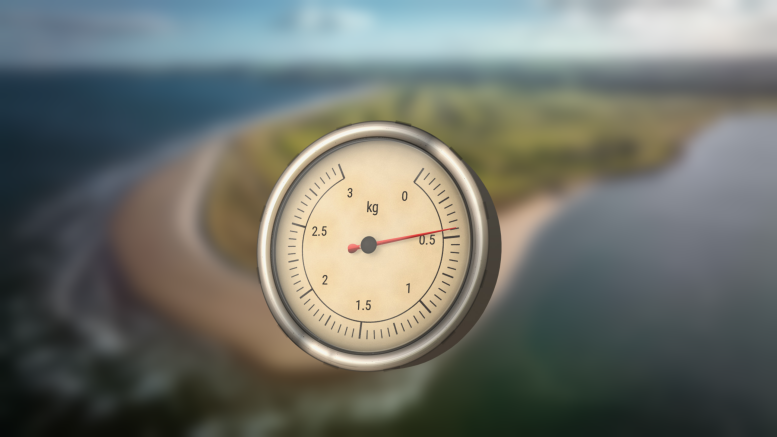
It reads 0.45 kg
